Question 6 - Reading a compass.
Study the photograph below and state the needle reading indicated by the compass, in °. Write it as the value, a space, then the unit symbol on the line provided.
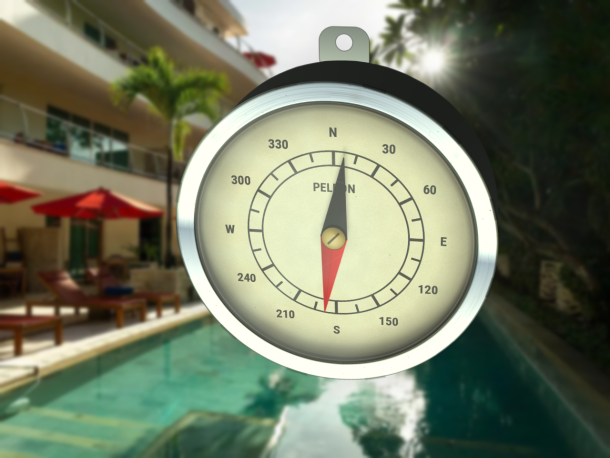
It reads 187.5 °
